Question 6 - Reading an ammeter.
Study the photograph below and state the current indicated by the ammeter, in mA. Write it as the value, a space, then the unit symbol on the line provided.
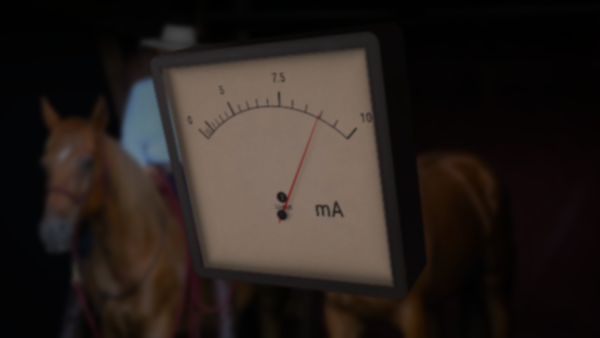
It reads 9 mA
